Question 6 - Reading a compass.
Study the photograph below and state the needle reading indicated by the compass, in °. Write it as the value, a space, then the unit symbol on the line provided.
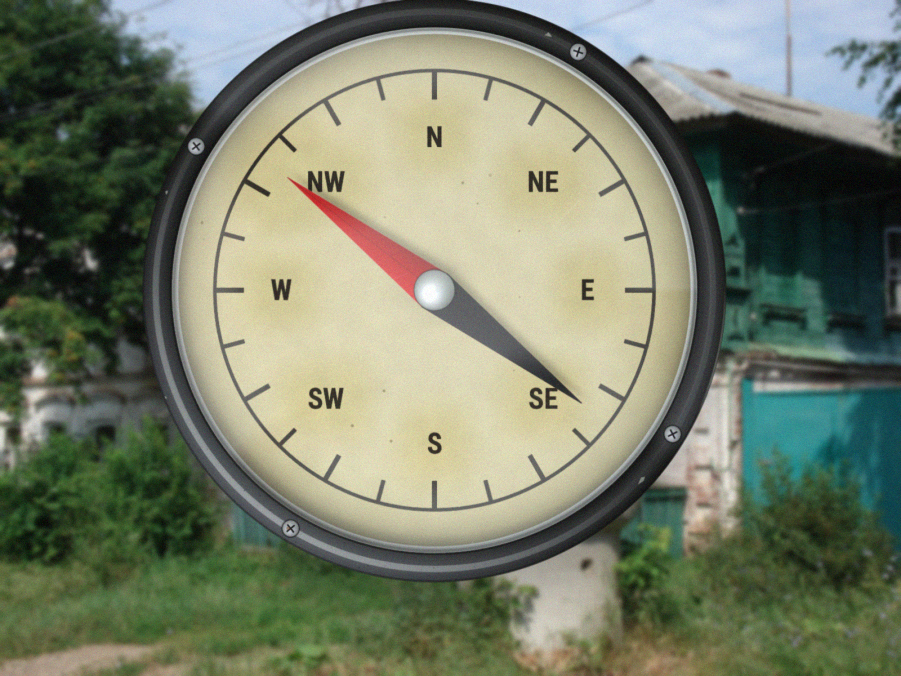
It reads 307.5 °
